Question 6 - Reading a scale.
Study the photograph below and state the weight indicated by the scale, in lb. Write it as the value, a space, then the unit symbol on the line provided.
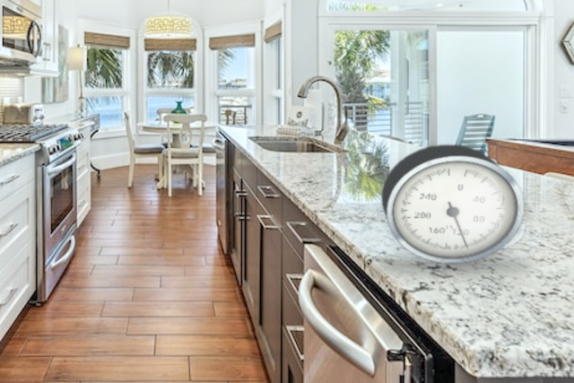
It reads 120 lb
